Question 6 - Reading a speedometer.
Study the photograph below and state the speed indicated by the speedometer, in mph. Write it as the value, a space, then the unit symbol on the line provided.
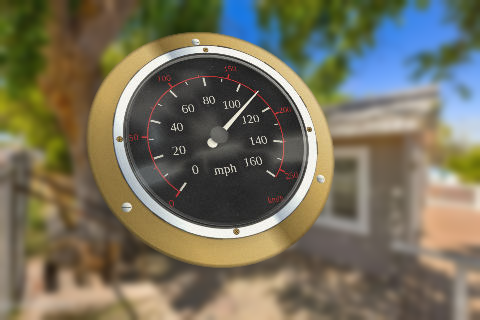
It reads 110 mph
